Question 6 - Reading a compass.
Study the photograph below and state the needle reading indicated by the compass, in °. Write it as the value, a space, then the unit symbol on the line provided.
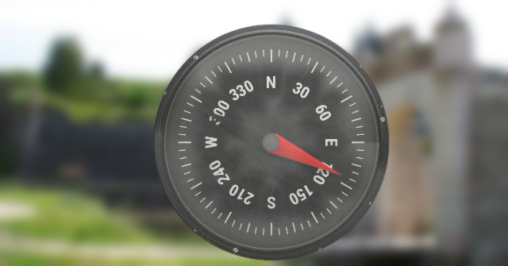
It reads 115 °
